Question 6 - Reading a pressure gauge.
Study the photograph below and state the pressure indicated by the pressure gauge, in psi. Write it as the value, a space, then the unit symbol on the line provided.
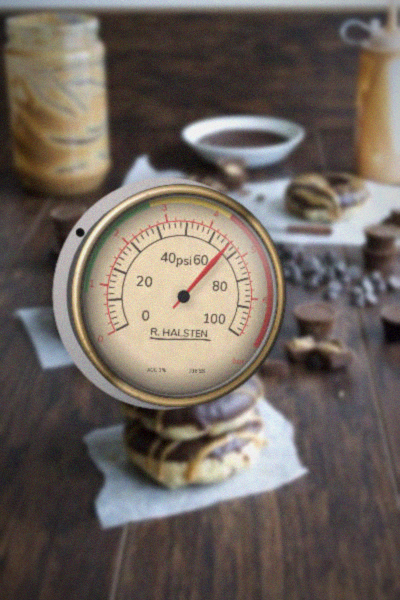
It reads 66 psi
